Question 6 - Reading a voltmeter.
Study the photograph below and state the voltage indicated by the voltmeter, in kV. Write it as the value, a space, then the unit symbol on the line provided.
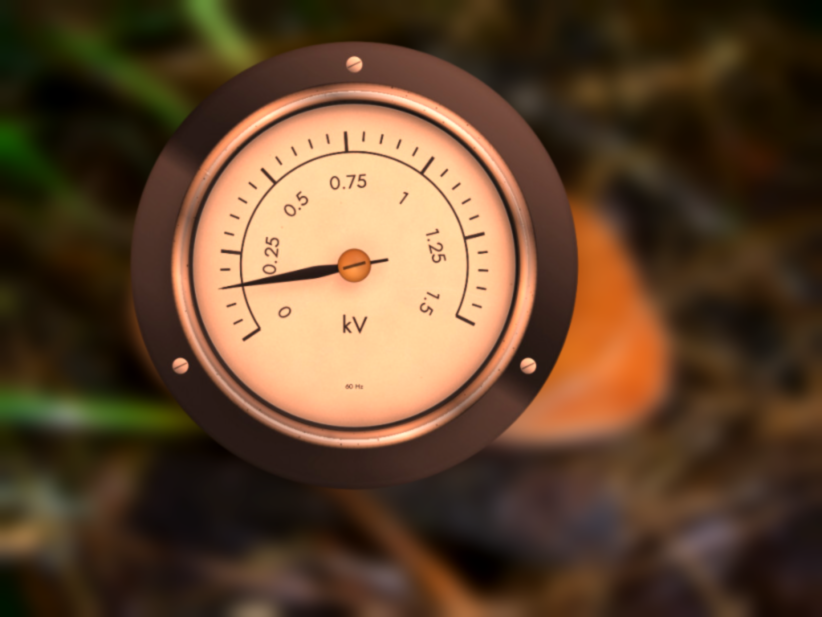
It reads 0.15 kV
